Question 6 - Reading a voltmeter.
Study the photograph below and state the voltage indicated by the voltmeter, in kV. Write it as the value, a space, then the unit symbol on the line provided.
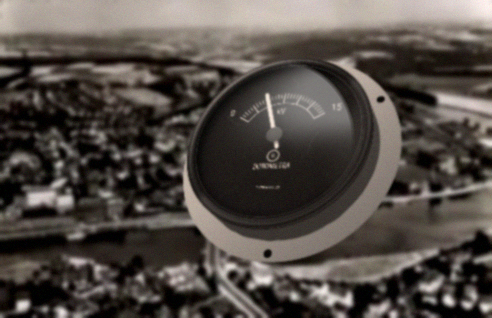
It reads 5 kV
